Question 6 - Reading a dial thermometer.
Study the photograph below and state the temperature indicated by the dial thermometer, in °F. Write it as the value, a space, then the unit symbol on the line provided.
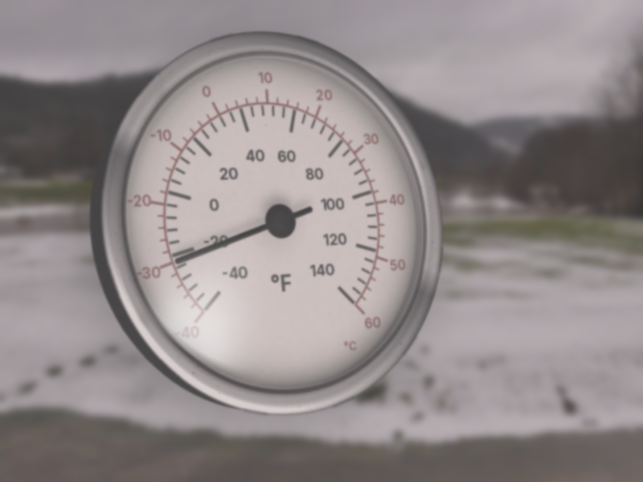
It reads -22 °F
